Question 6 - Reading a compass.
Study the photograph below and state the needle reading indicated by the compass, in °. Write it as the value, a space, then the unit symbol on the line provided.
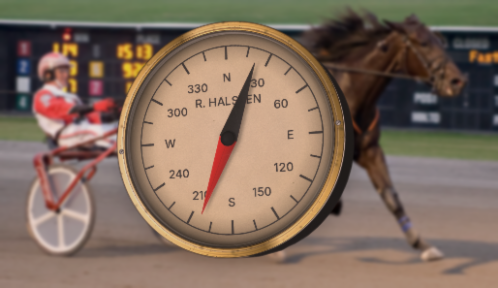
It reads 202.5 °
